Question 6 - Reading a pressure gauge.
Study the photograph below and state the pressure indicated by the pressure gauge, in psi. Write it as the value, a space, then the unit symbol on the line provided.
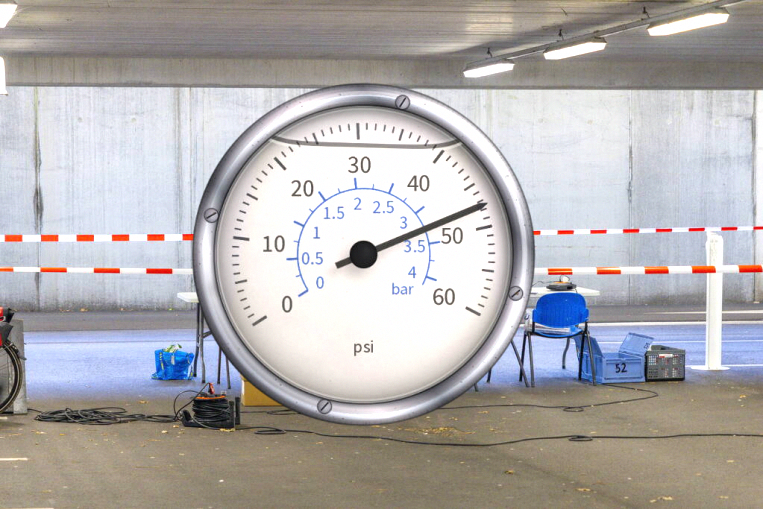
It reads 47.5 psi
